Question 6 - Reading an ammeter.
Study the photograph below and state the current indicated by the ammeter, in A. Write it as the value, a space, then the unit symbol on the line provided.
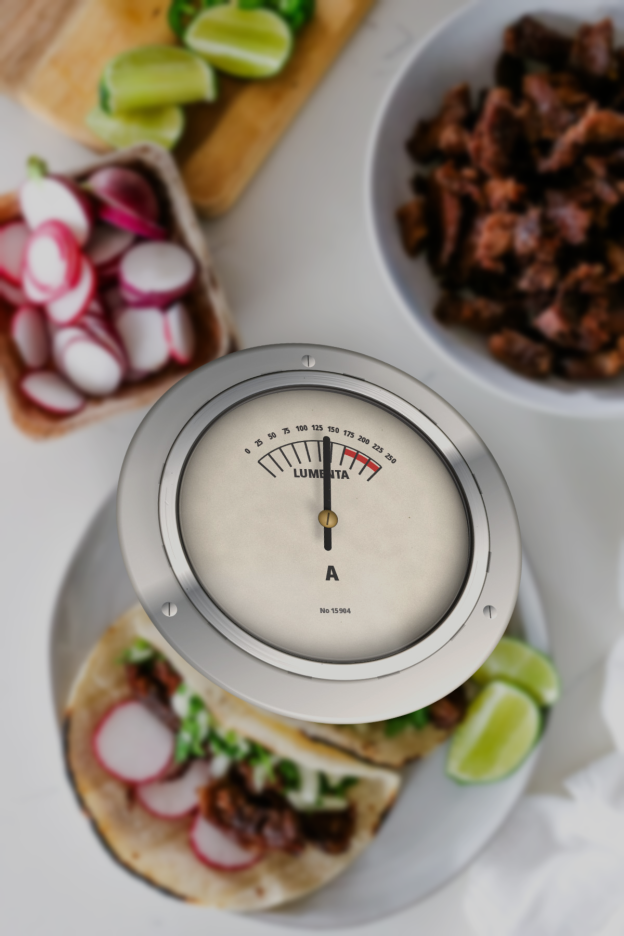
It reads 137.5 A
